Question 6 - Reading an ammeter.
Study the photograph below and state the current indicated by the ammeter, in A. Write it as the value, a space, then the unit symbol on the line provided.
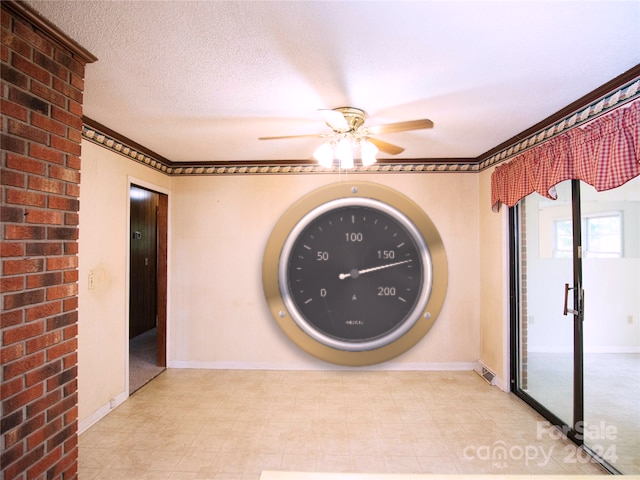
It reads 165 A
